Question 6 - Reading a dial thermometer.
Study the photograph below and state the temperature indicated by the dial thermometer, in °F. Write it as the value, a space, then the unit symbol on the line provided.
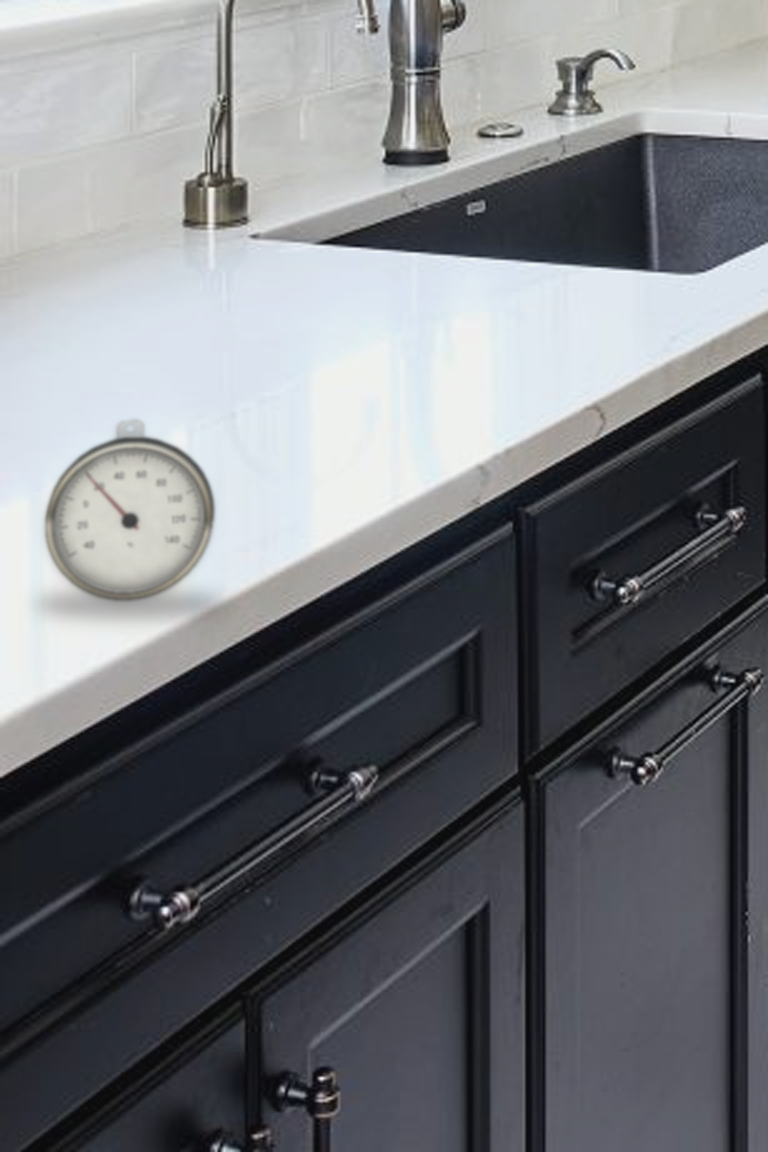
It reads 20 °F
